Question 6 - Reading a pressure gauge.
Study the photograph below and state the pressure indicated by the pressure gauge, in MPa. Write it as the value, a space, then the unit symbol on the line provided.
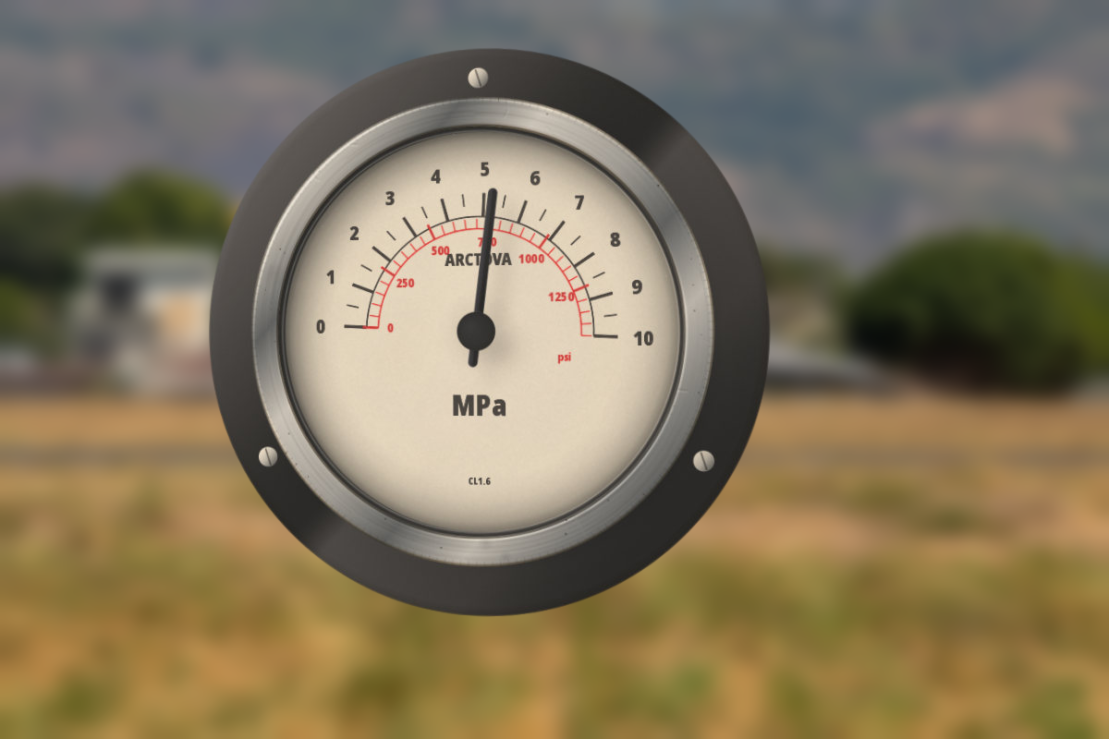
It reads 5.25 MPa
